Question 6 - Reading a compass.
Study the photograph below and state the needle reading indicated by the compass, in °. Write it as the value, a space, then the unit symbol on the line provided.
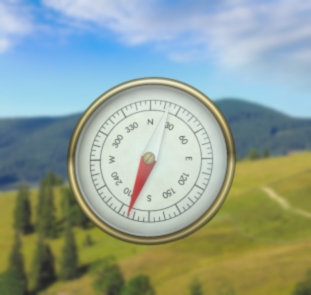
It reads 200 °
